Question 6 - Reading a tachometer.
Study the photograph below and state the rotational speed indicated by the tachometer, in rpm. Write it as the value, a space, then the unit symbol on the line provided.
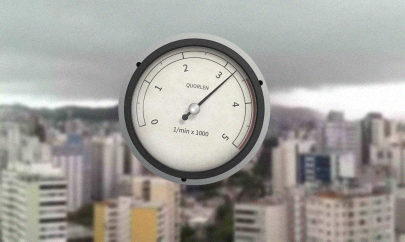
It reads 3250 rpm
